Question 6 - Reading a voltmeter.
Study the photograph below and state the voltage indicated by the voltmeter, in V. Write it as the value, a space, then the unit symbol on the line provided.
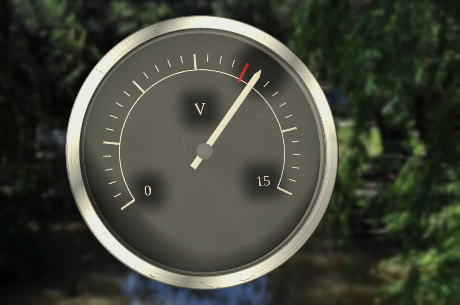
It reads 10 V
